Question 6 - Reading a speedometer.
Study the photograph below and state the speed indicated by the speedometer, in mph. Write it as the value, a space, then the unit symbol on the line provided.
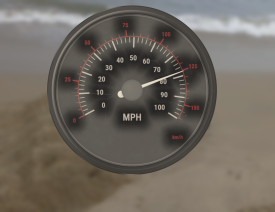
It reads 78 mph
